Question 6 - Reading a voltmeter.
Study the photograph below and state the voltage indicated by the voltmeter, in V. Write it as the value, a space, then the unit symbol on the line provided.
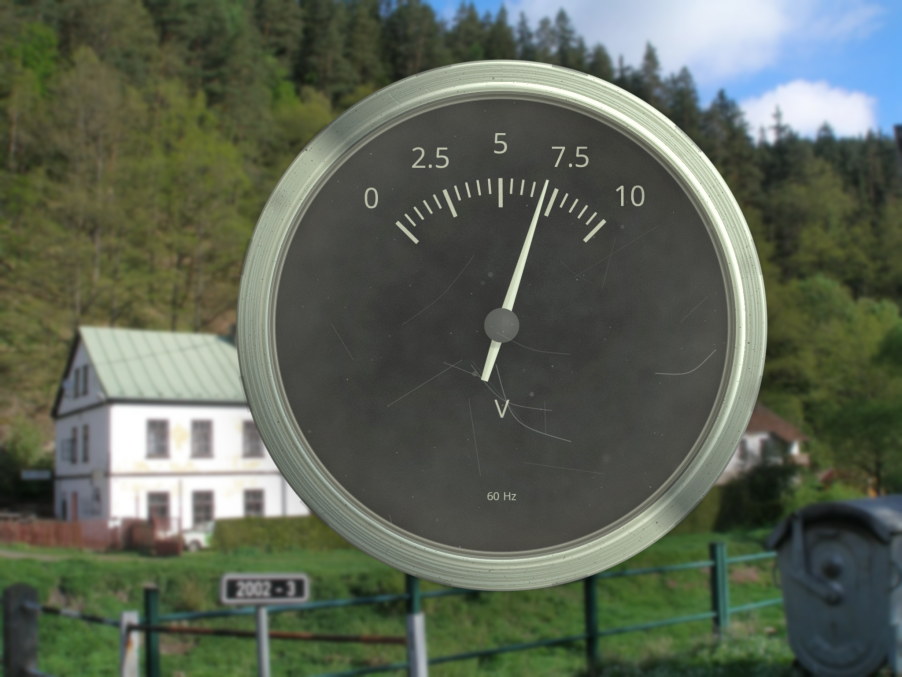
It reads 7 V
